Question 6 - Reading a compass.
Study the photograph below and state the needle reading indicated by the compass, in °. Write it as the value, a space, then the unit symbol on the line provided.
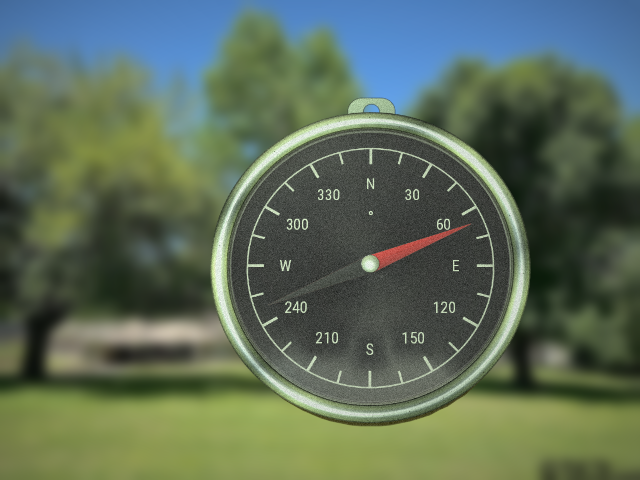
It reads 67.5 °
